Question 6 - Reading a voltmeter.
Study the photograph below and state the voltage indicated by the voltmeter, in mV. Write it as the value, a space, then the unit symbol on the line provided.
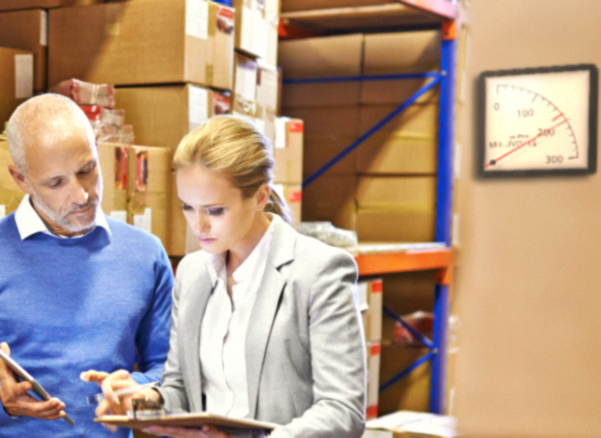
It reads 200 mV
